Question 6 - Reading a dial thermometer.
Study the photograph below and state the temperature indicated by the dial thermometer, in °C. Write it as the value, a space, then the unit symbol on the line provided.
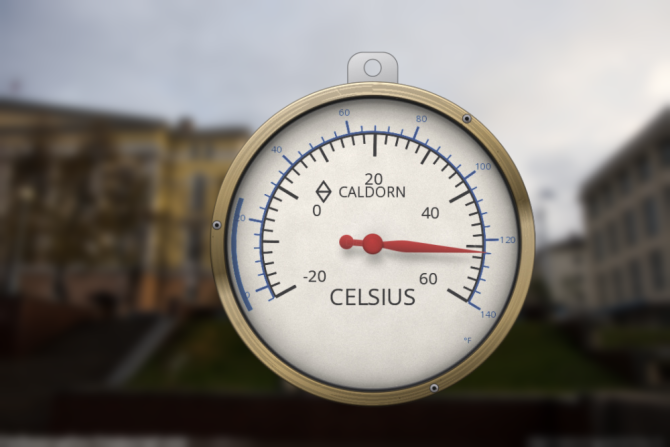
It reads 51 °C
